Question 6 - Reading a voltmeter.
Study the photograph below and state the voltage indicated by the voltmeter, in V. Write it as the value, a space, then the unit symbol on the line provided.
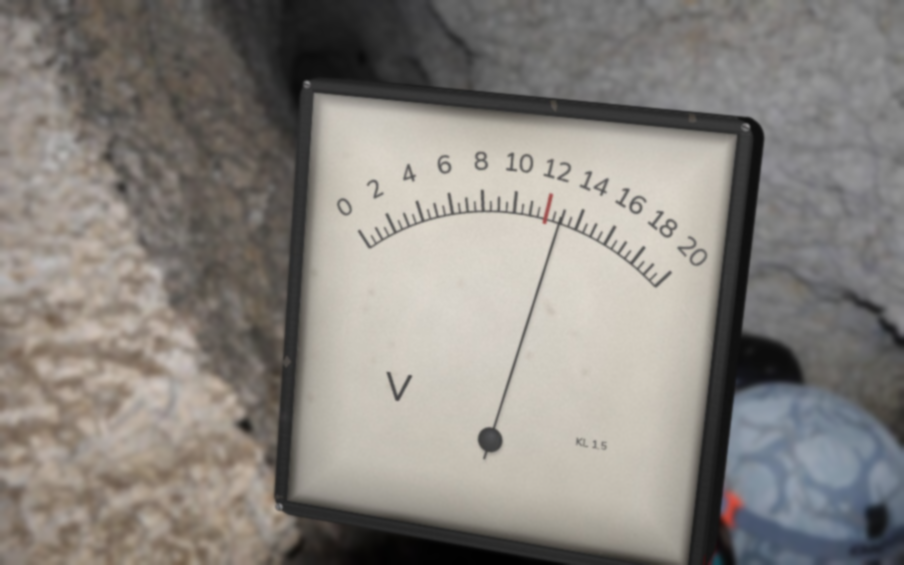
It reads 13 V
